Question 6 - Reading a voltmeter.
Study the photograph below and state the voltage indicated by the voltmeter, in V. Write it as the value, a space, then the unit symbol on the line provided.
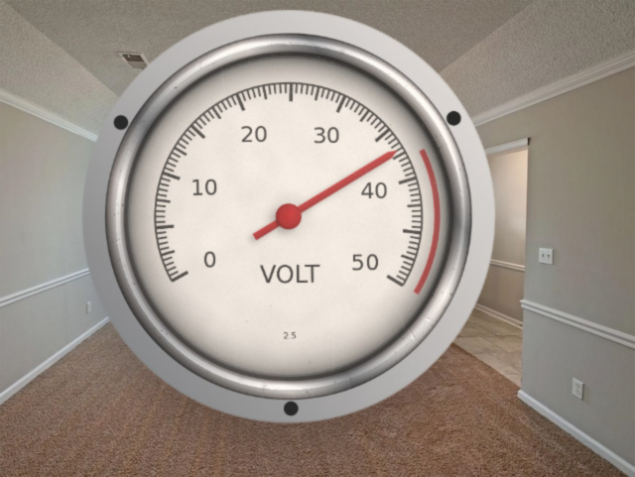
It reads 37 V
